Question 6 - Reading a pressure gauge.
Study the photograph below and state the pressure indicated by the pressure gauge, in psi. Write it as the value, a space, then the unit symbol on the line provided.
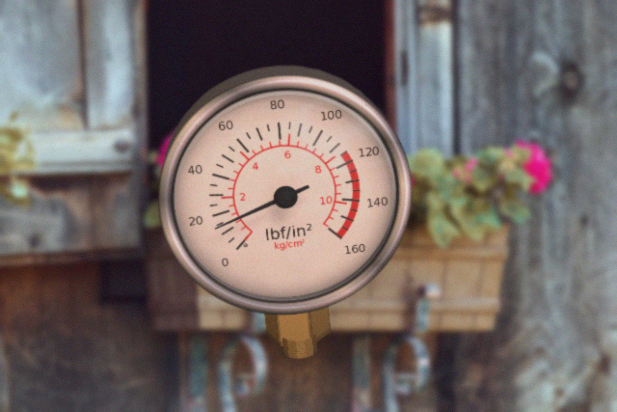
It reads 15 psi
